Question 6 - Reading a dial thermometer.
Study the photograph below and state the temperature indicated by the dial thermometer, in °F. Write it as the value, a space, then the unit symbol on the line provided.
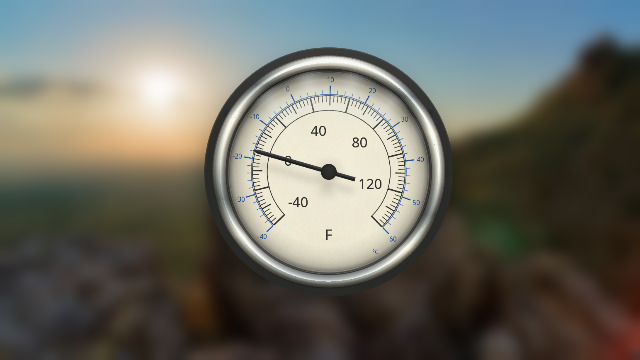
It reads 0 °F
